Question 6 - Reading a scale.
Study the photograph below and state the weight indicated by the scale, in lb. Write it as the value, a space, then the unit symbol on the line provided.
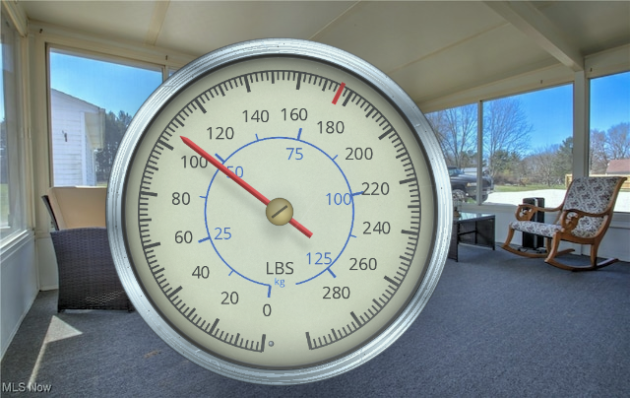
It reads 106 lb
